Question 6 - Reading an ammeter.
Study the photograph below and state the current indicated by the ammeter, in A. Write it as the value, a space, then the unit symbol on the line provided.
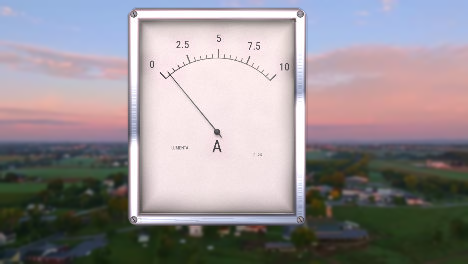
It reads 0.5 A
